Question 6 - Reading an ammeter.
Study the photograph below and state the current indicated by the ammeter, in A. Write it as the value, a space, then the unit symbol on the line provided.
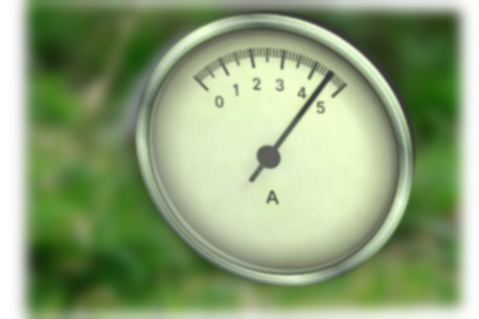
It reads 4.5 A
